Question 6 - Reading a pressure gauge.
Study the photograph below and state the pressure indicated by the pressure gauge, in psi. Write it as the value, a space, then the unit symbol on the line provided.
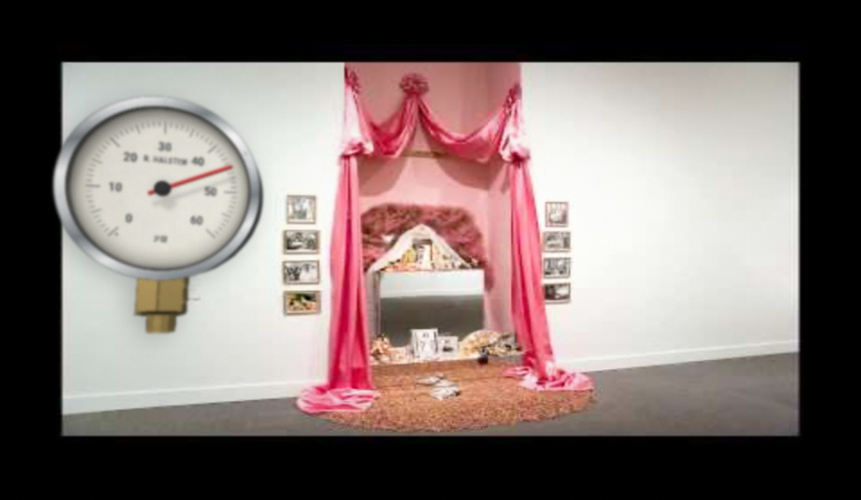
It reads 45 psi
